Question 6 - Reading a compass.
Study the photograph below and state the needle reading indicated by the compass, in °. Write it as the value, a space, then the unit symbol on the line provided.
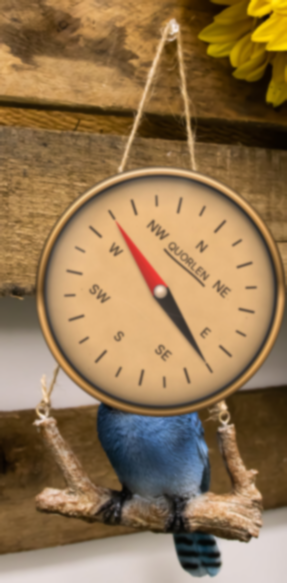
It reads 285 °
